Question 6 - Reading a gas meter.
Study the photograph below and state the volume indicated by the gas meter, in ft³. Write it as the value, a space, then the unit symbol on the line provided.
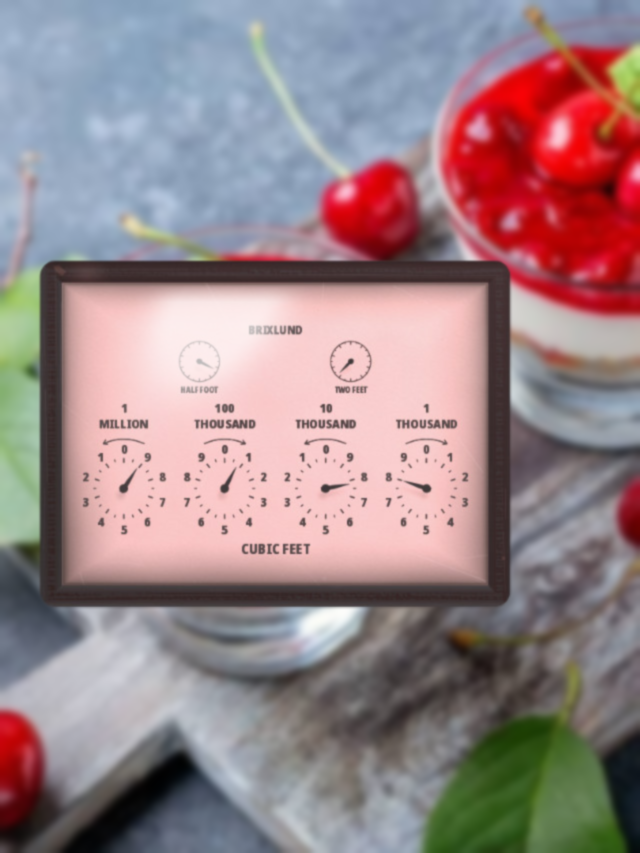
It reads 907800 ft³
